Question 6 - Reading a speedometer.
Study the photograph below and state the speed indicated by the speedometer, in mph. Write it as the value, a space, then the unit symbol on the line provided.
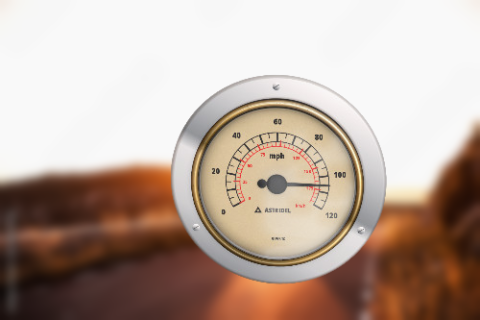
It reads 105 mph
